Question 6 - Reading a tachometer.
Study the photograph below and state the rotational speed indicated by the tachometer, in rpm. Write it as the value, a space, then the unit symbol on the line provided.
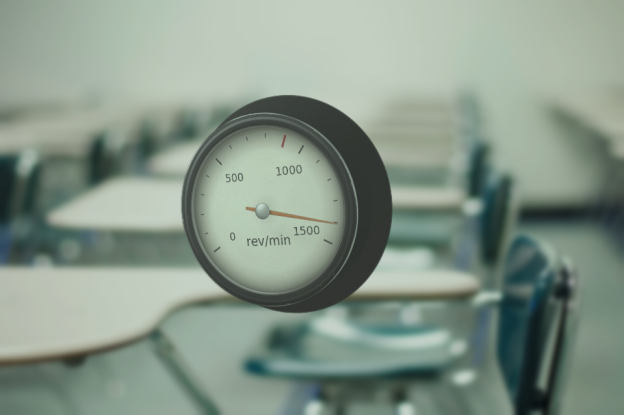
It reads 1400 rpm
